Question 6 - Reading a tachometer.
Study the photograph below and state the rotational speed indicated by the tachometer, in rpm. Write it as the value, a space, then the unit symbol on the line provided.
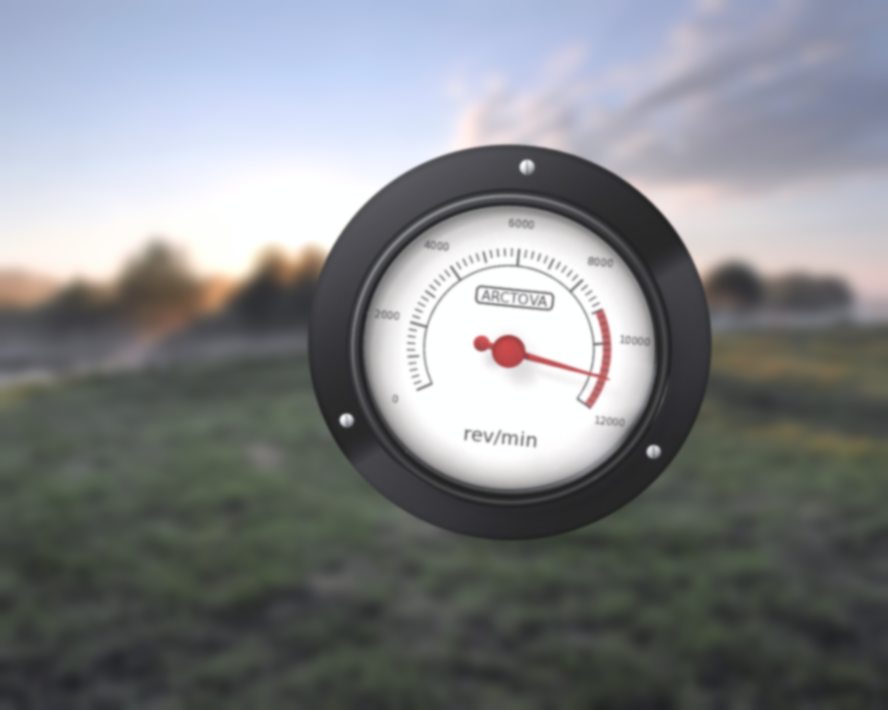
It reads 11000 rpm
